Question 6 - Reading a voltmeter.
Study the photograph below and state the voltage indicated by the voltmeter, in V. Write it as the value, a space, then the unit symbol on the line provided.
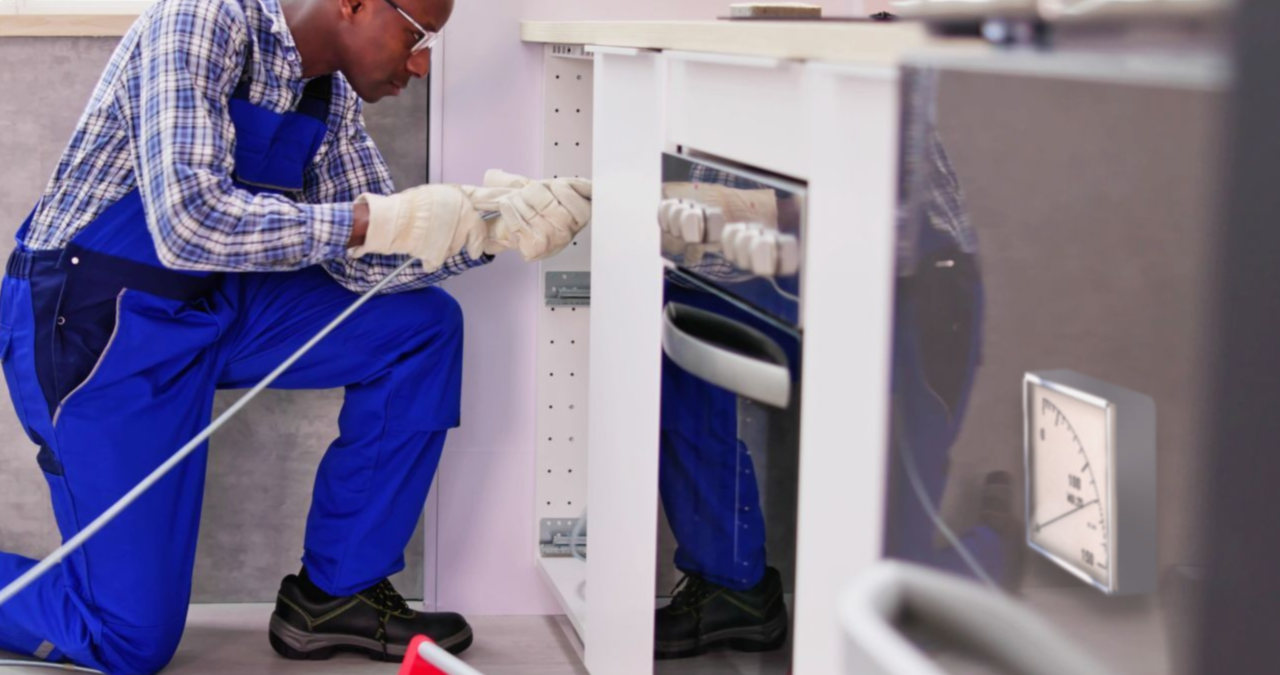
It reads 120 V
